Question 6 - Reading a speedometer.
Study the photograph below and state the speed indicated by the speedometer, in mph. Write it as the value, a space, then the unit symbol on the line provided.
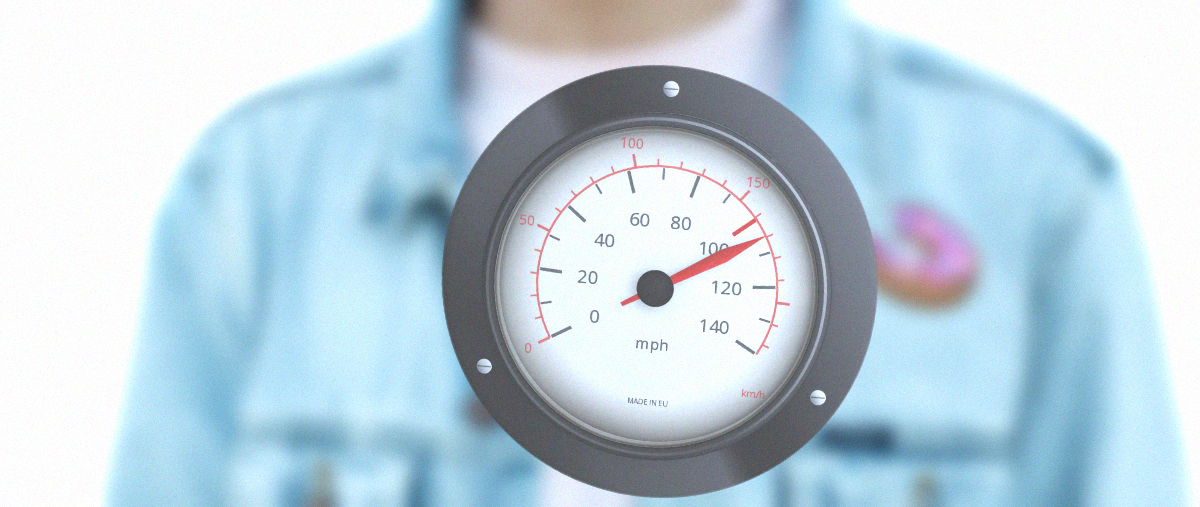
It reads 105 mph
